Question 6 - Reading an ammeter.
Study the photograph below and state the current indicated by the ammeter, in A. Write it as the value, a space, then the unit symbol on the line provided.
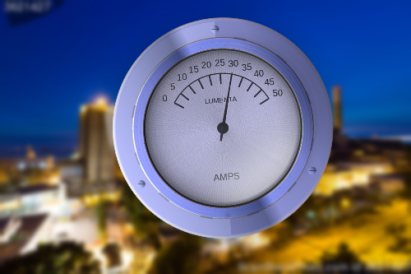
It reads 30 A
